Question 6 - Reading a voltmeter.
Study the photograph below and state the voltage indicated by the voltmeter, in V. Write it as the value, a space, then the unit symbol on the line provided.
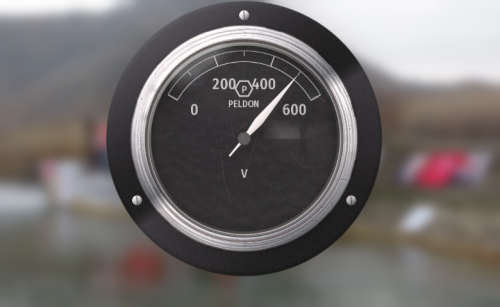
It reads 500 V
